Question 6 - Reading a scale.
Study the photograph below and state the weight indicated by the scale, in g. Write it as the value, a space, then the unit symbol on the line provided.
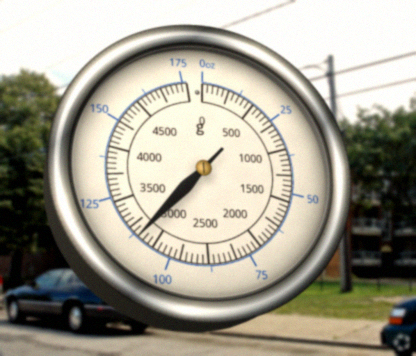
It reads 3150 g
